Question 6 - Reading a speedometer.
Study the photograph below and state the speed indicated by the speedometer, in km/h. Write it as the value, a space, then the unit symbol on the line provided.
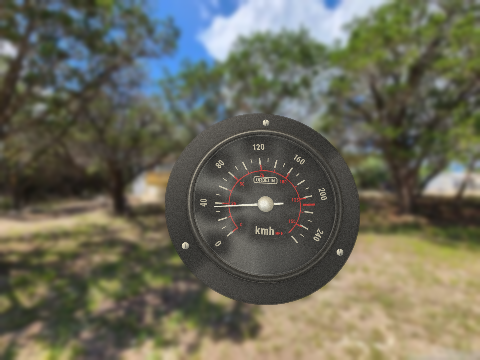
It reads 35 km/h
